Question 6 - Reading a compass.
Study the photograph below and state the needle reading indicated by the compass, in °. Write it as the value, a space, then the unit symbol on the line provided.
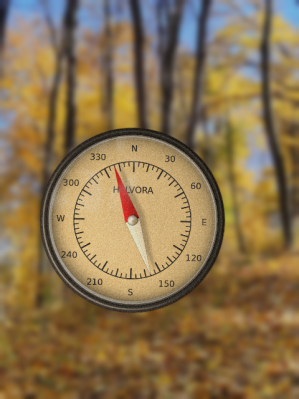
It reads 340 °
